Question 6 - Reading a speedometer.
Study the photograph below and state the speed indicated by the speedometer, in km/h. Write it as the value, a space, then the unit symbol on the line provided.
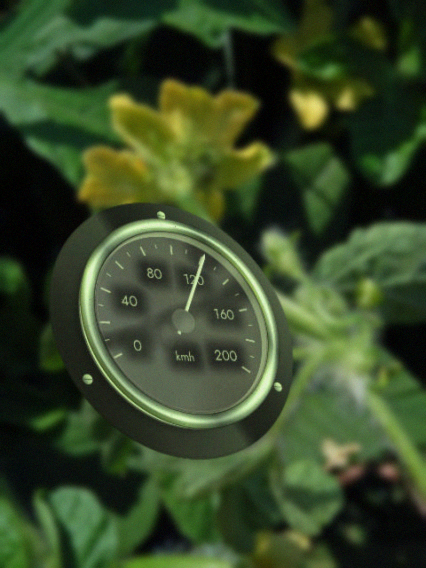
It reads 120 km/h
